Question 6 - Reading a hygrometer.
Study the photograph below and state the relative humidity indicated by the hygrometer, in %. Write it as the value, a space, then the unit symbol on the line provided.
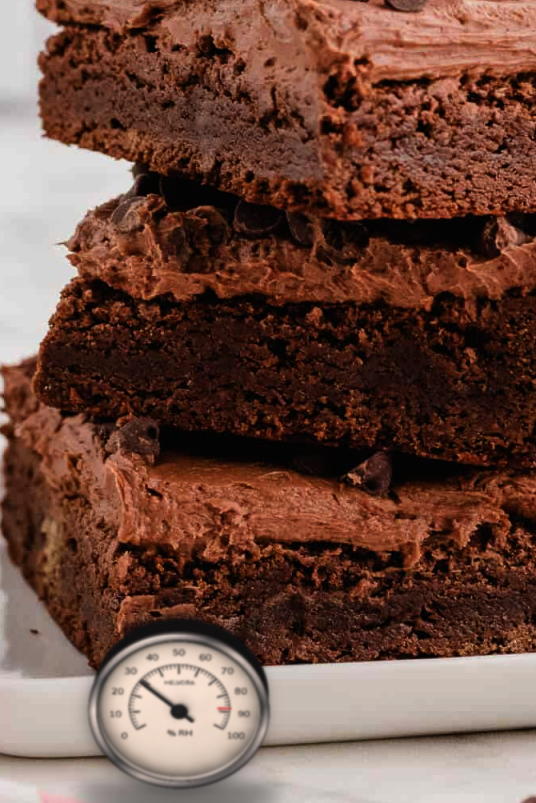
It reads 30 %
